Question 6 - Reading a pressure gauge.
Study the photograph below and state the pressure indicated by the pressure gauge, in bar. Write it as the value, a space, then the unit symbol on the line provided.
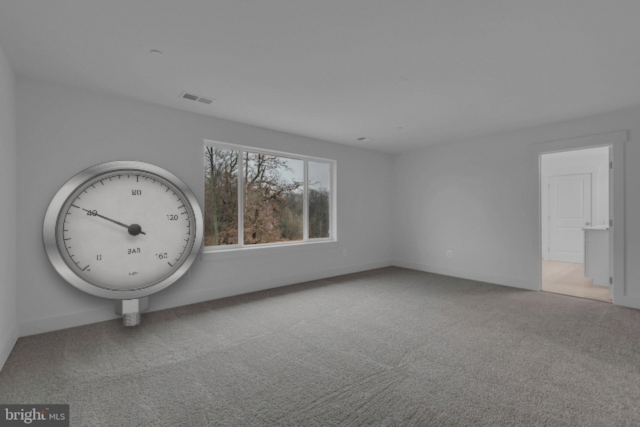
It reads 40 bar
